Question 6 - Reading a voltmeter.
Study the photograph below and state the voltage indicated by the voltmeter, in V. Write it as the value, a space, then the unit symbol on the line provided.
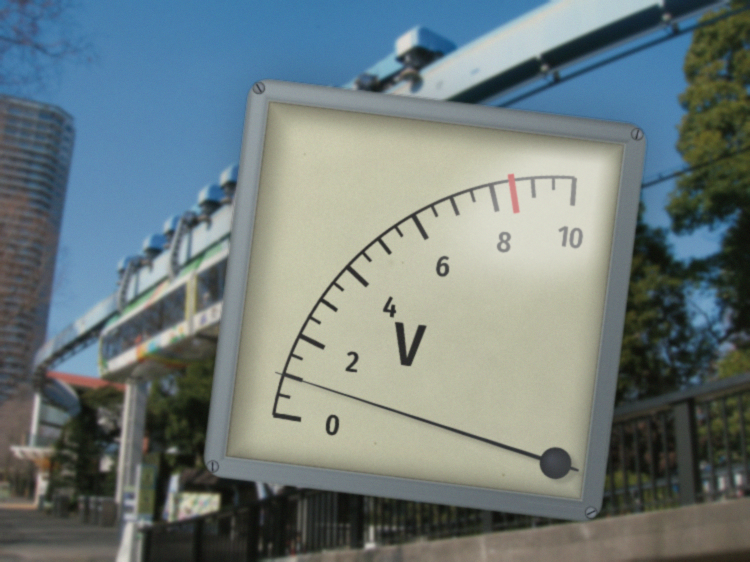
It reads 1 V
